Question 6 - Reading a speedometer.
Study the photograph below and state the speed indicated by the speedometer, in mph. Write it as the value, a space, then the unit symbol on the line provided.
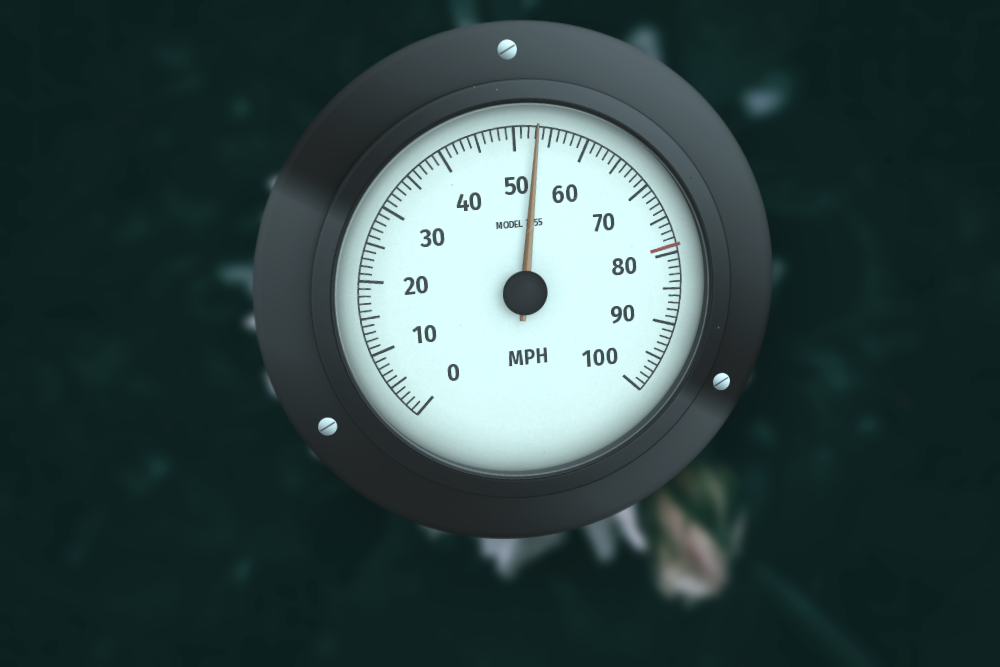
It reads 53 mph
